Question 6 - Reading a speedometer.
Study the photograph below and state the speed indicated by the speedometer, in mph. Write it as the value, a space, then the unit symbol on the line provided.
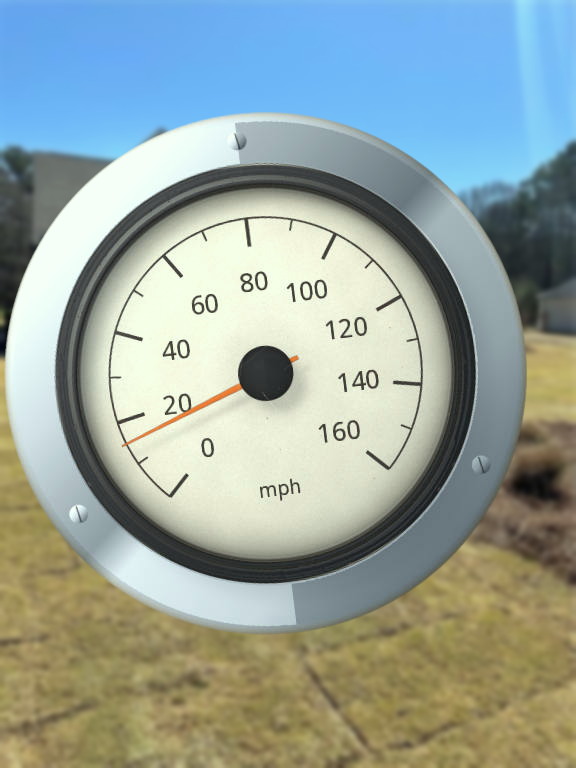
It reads 15 mph
